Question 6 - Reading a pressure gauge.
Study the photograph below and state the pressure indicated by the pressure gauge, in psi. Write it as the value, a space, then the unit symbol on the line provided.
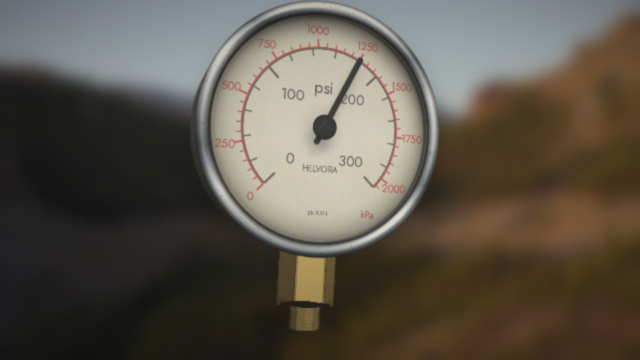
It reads 180 psi
